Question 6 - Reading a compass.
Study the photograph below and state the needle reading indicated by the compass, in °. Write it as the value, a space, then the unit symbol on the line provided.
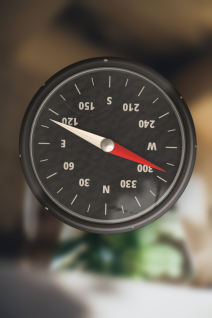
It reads 292.5 °
